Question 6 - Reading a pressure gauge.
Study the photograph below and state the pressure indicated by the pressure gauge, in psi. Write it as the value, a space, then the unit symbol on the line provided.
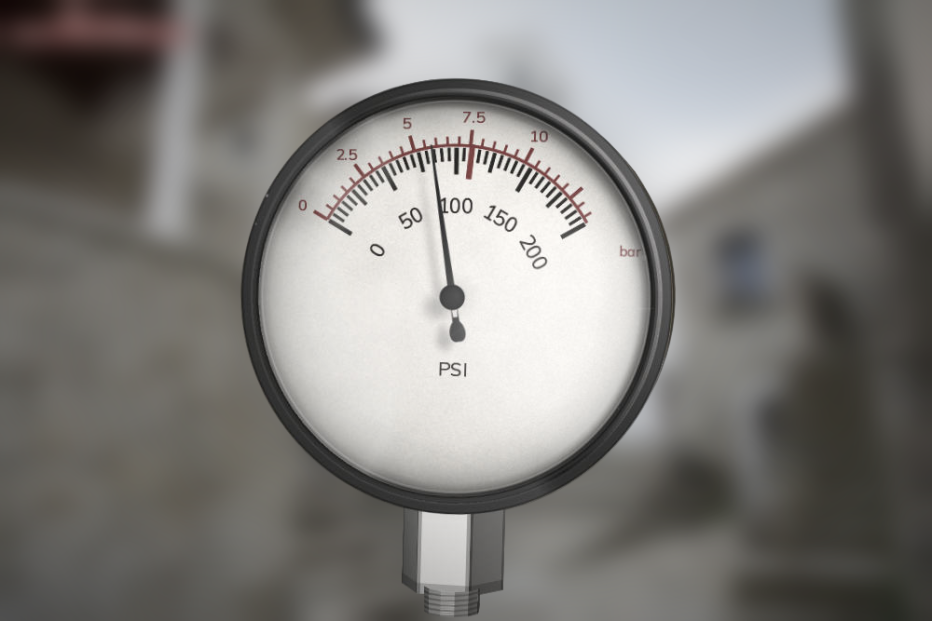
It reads 85 psi
